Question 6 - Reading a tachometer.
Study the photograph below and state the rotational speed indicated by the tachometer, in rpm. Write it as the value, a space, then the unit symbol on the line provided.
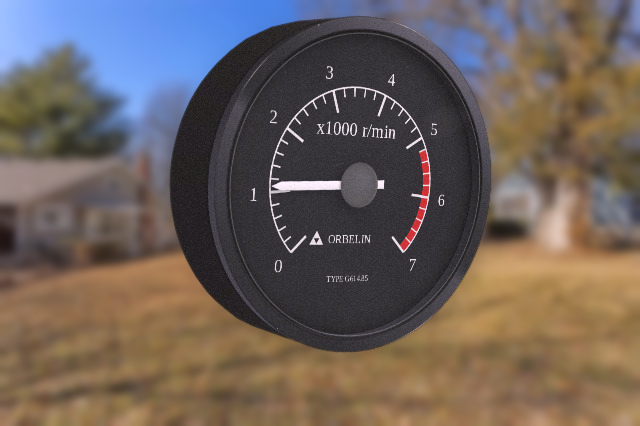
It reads 1100 rpm
